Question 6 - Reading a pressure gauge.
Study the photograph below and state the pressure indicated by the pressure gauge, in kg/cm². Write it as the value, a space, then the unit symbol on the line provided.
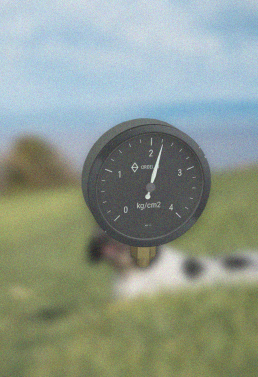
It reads 2.2 kg/cm²
